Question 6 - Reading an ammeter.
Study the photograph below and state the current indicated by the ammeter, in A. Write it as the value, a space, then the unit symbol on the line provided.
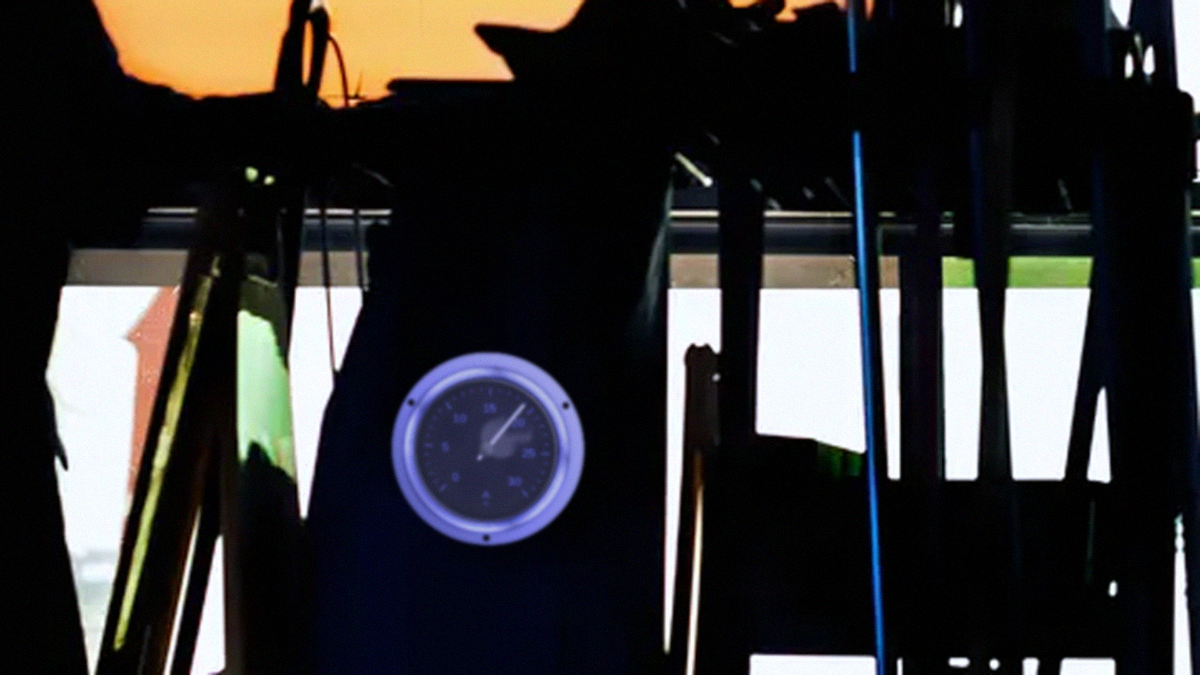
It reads 19 A
